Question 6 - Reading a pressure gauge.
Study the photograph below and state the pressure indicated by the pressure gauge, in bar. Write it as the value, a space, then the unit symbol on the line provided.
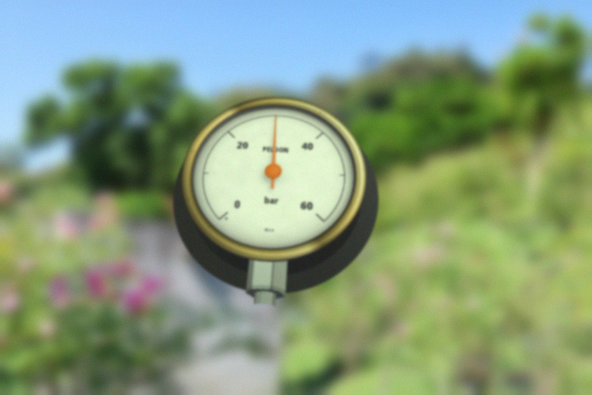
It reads 30 bar
